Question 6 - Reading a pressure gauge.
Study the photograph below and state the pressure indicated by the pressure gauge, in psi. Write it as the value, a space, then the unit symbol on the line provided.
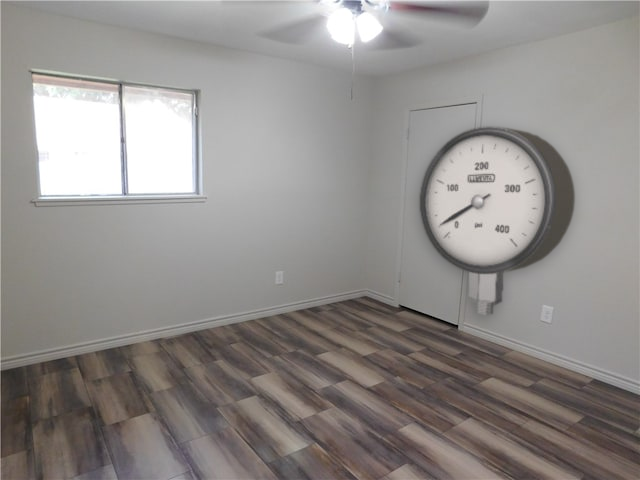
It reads 20 psi
